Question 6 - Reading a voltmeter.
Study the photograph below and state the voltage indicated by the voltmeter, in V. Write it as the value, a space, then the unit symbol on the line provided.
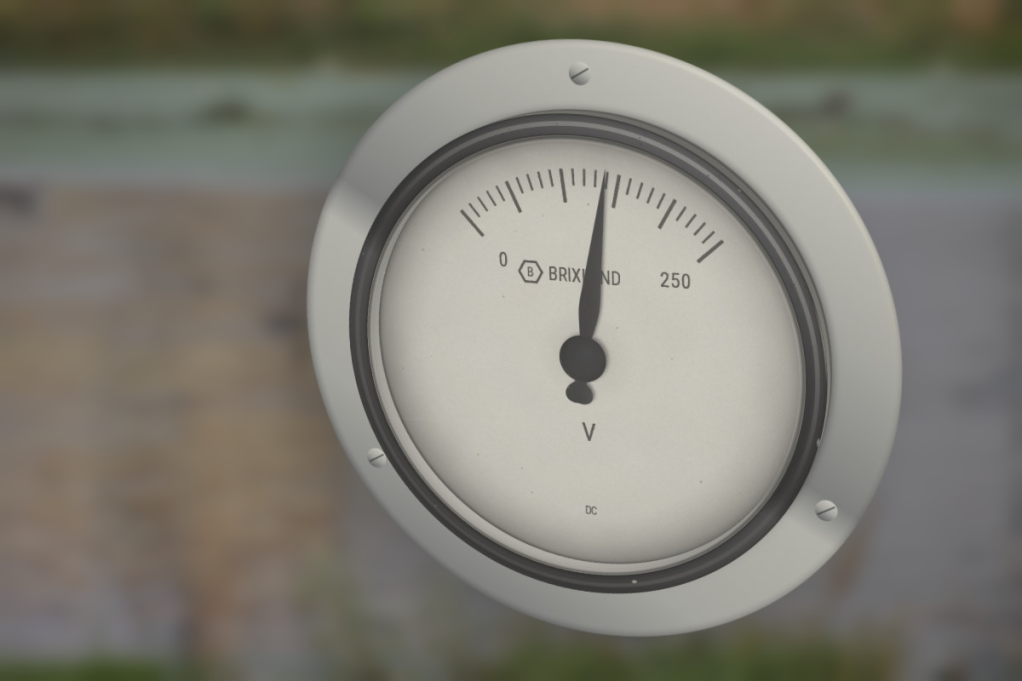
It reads 140 V
